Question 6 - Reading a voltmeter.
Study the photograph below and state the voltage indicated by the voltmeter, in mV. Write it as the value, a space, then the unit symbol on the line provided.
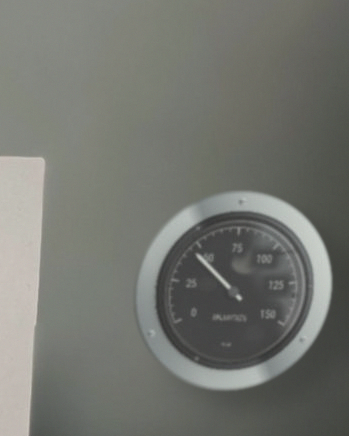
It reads 45 mV
